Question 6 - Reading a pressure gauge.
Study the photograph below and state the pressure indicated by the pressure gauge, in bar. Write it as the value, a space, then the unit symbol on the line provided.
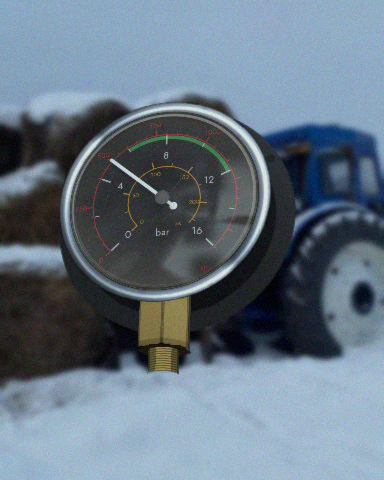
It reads 5 bar
